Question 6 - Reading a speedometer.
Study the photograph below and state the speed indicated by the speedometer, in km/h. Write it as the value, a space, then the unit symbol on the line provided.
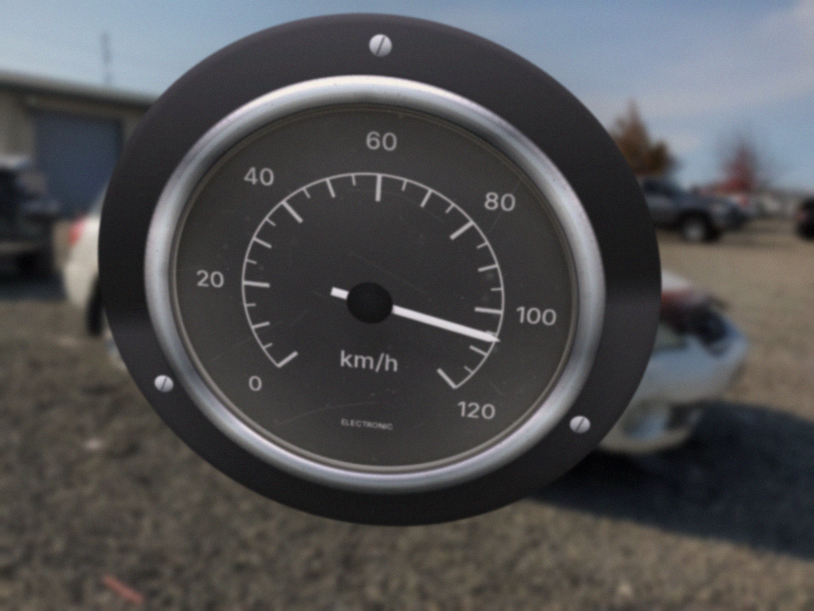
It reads 105 km/h
